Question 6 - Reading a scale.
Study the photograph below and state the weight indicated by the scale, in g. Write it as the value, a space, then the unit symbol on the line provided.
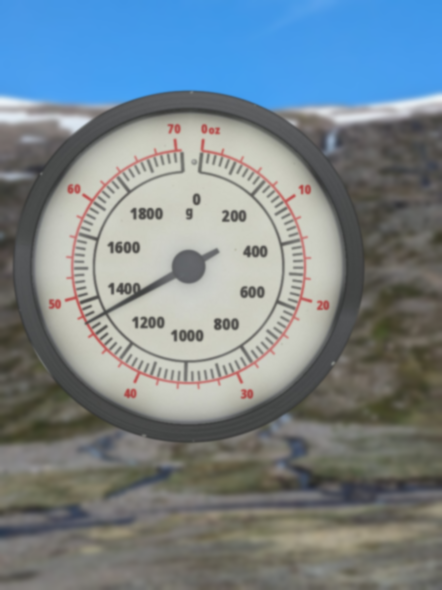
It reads 1340 g
